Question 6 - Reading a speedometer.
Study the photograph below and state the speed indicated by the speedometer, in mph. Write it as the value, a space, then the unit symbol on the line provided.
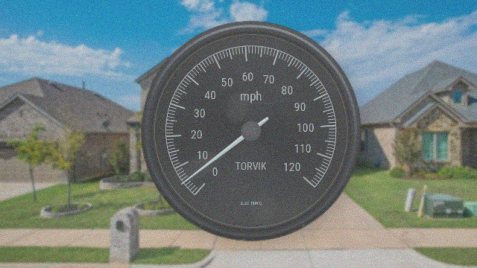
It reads 5 mph
